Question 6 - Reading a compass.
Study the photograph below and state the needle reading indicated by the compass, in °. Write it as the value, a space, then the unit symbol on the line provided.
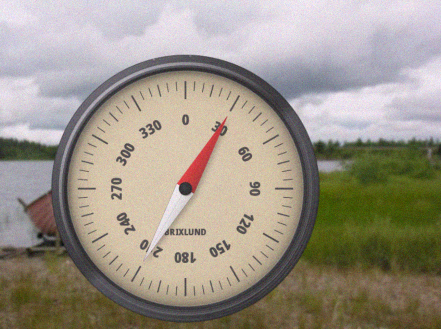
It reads 30 °
